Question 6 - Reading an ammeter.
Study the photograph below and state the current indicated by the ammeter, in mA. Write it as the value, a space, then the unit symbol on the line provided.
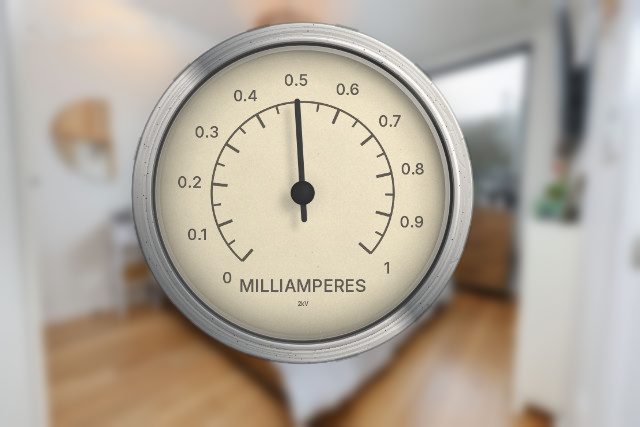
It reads 0.5 mA
